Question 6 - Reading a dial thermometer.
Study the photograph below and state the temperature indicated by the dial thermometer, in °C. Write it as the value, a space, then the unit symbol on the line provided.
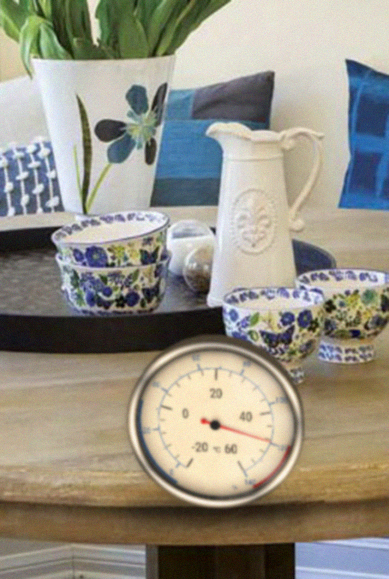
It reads 48 °C
